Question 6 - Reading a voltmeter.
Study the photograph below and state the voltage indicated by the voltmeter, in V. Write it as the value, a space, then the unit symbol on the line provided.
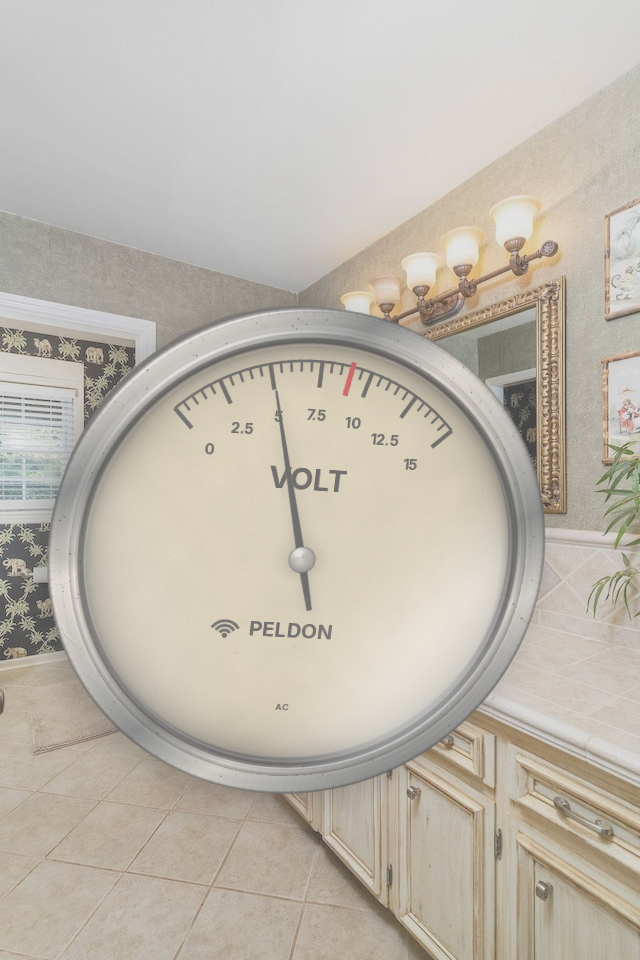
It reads 5 V
